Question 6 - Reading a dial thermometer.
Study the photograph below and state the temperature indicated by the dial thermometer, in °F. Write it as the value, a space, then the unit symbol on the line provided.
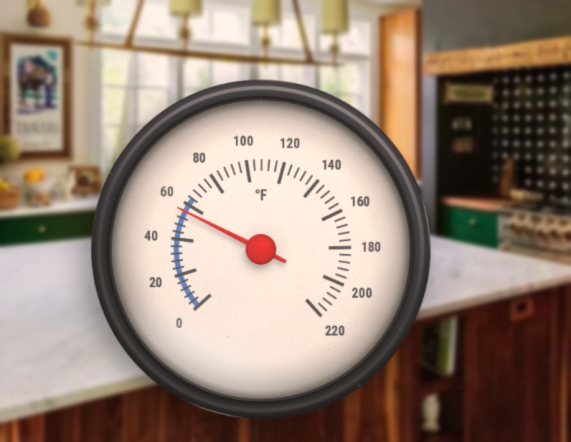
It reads 56 °F
